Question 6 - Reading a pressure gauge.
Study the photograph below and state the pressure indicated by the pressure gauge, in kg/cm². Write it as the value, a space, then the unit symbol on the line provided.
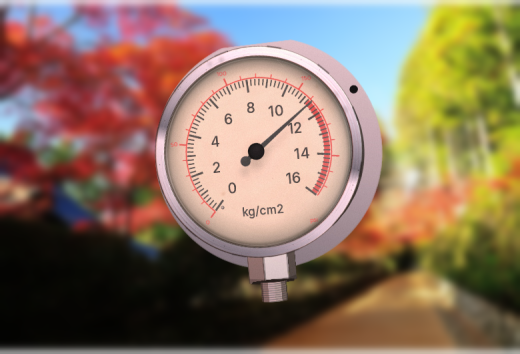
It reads 11.4 kg/cm²
